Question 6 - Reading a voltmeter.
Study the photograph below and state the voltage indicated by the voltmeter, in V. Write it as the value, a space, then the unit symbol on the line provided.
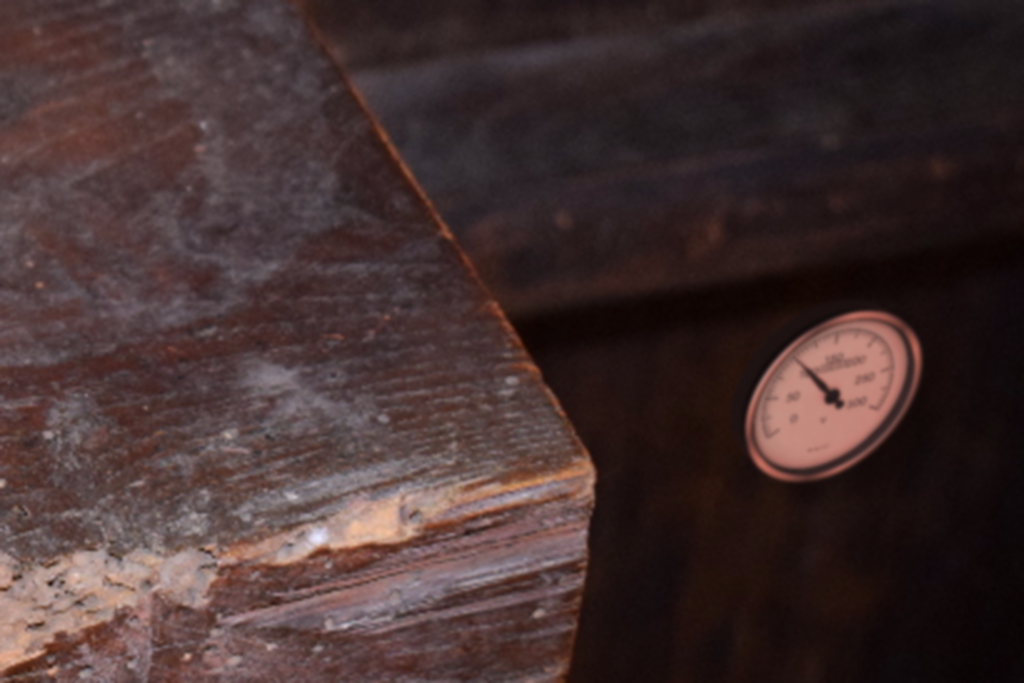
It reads 100 V
